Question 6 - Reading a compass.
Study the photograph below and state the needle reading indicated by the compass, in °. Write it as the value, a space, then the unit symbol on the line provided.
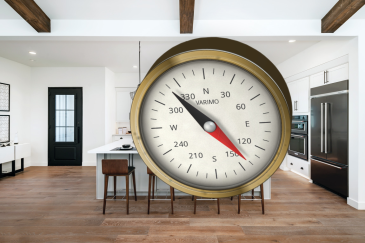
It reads 140 °
